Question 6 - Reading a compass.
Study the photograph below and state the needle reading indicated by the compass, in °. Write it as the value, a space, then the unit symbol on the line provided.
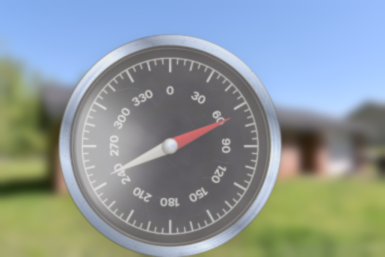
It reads 65 °
